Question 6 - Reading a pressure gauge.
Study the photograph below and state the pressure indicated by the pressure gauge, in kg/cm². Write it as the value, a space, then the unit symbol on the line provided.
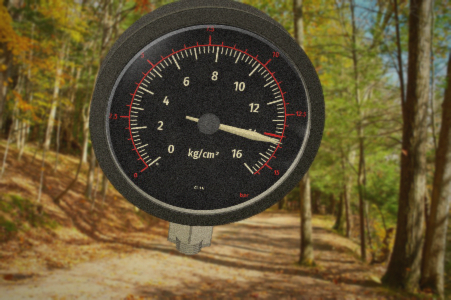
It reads 14 kg/cm²
